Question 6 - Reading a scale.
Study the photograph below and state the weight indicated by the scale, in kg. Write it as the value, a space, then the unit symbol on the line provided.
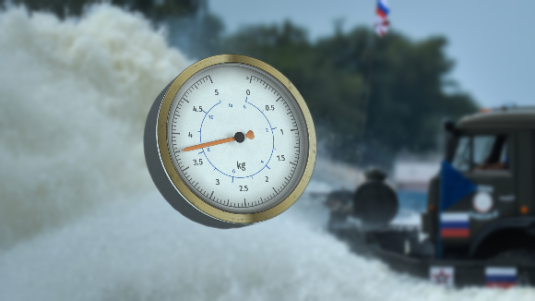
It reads 3.75 kg
